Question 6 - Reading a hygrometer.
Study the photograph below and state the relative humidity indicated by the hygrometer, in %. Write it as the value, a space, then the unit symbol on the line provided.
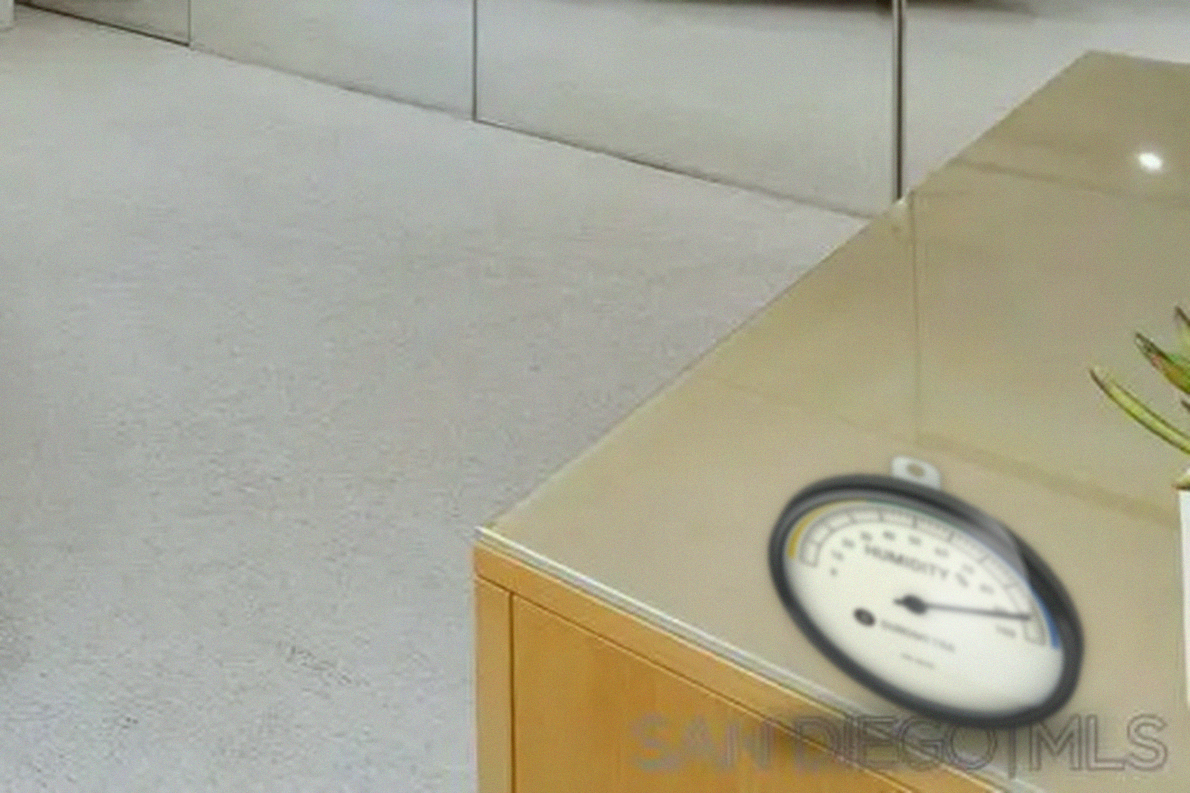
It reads 90 %
